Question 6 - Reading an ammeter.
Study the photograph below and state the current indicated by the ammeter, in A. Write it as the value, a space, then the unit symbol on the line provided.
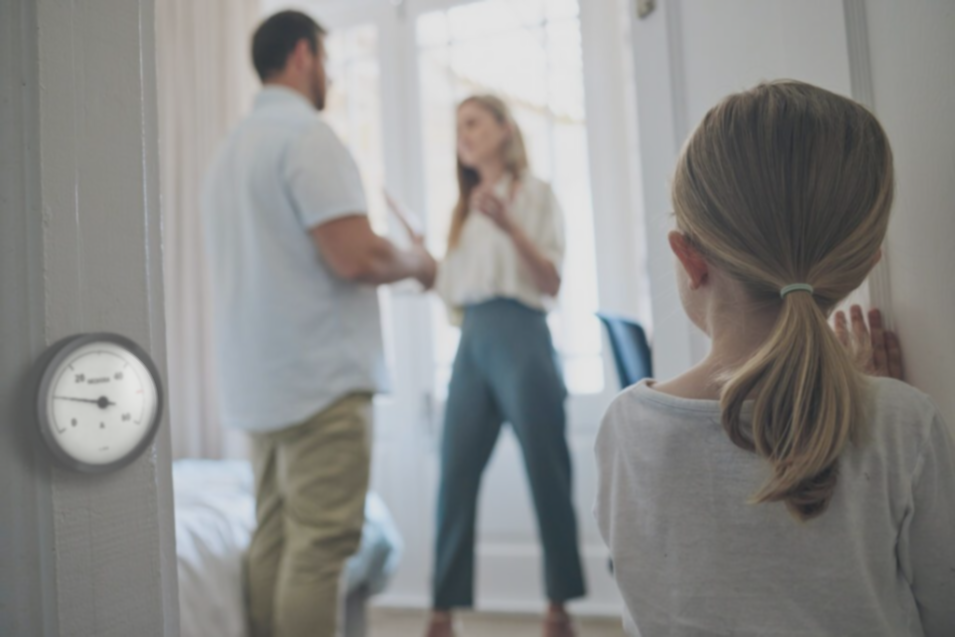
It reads 10 A
